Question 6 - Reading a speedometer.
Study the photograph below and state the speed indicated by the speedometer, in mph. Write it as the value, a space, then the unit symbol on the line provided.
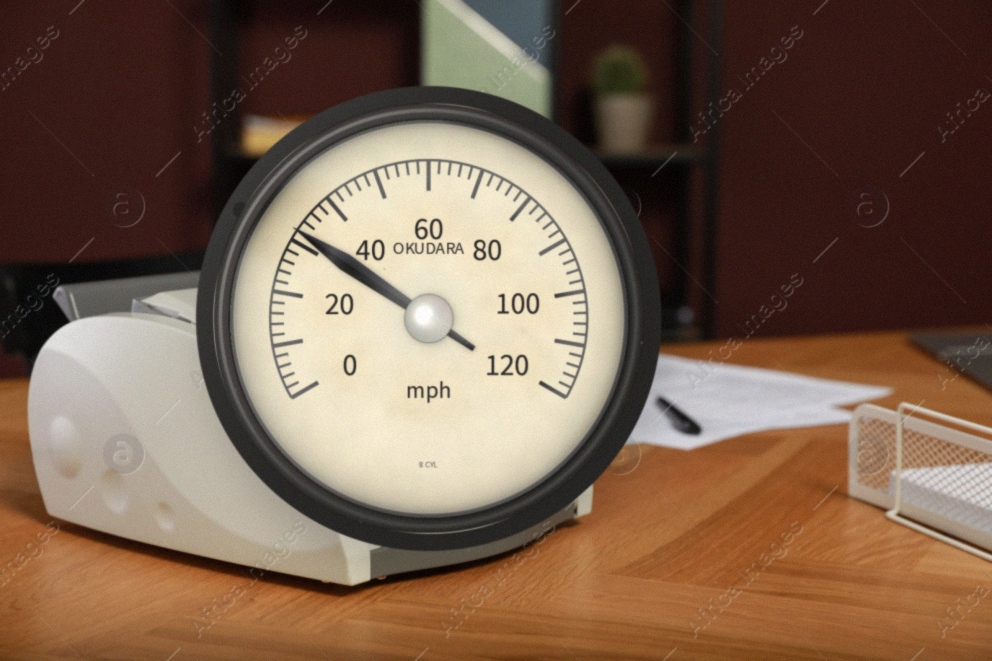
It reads 32 mph
